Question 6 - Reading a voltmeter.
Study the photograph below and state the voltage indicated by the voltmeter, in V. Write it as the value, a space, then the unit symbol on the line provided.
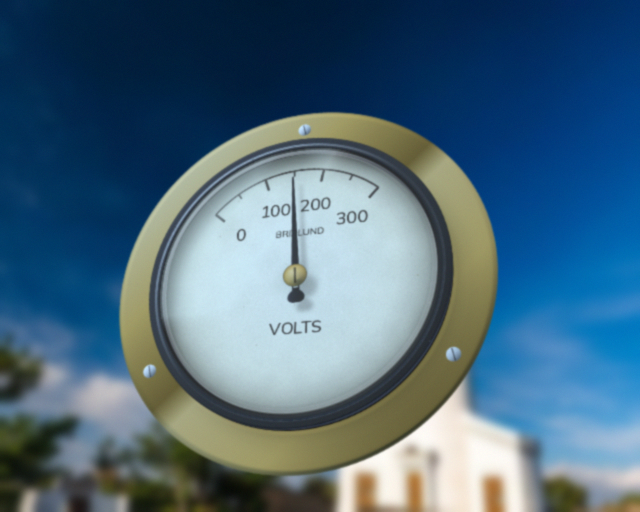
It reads 150 V
